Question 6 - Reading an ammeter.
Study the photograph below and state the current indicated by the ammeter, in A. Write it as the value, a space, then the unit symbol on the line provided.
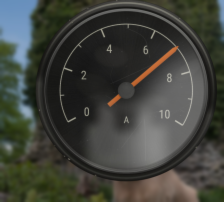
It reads 7 A
